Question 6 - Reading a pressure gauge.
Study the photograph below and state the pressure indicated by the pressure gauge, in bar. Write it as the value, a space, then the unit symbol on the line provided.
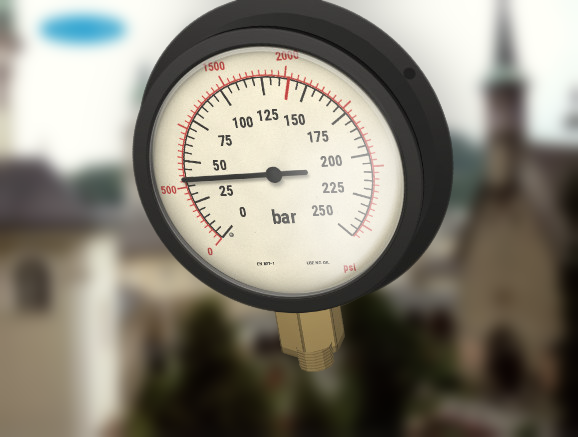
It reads 40 bar
